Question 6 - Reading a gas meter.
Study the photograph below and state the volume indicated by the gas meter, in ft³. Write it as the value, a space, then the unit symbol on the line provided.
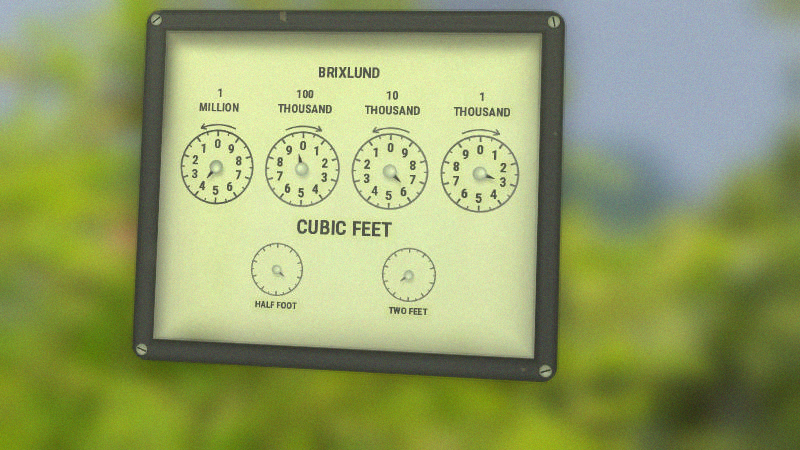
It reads 396300 ft³
